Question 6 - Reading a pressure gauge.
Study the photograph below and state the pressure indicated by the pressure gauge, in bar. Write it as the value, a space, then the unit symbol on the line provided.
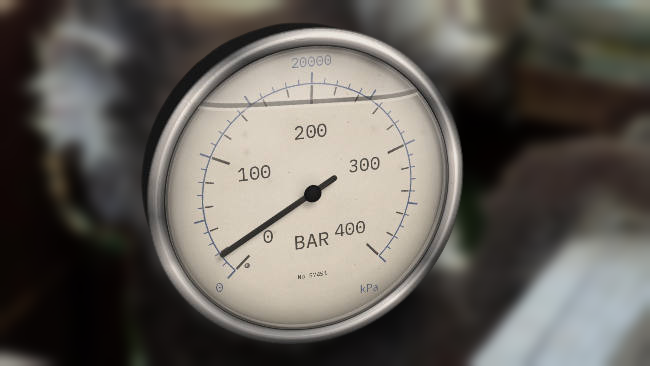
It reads 20 bar
